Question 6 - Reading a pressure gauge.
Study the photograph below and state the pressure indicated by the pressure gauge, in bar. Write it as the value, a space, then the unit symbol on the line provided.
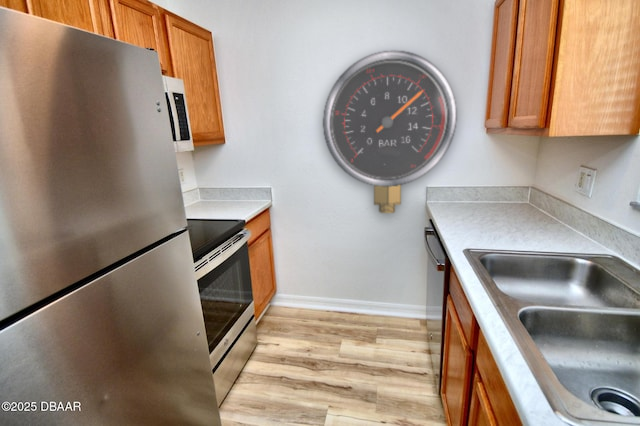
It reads 11 bar
